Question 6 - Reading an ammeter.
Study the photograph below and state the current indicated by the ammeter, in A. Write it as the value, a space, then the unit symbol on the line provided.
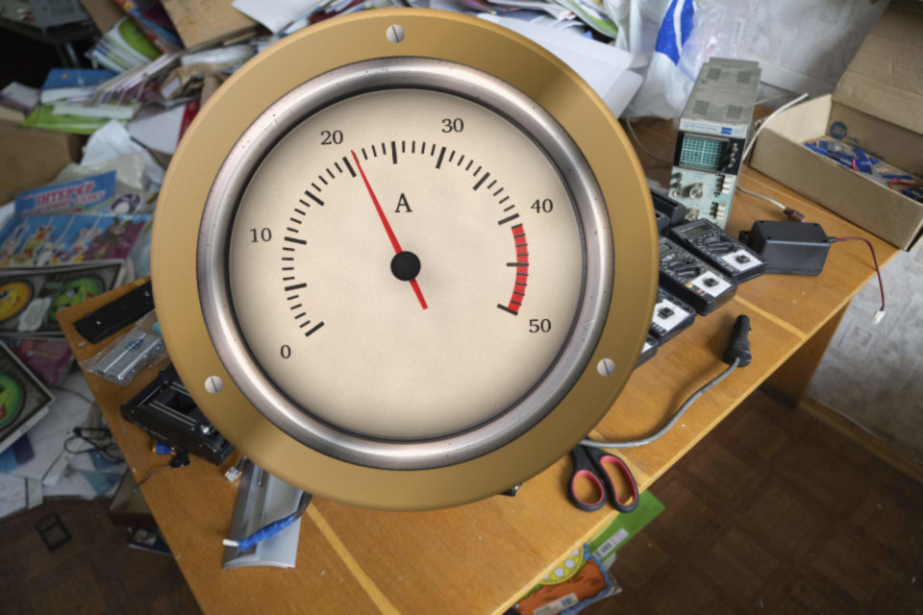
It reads 21 A
